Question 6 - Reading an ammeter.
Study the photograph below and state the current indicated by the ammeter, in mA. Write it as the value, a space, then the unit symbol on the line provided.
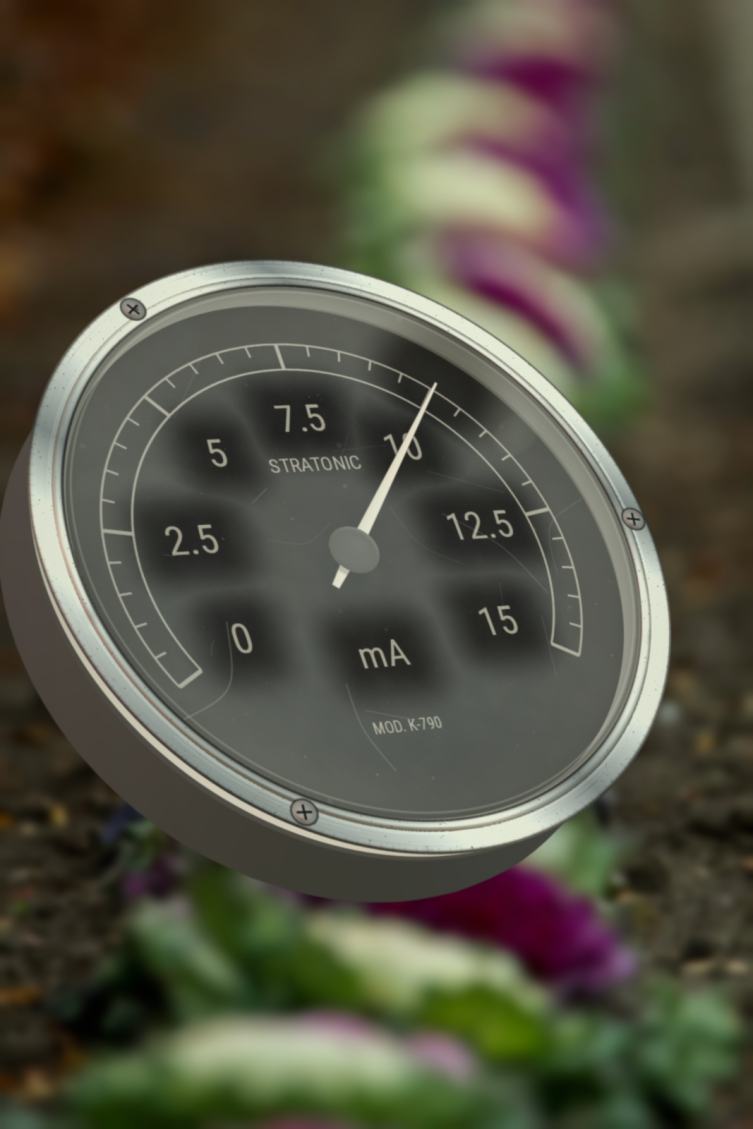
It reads 10 mA
